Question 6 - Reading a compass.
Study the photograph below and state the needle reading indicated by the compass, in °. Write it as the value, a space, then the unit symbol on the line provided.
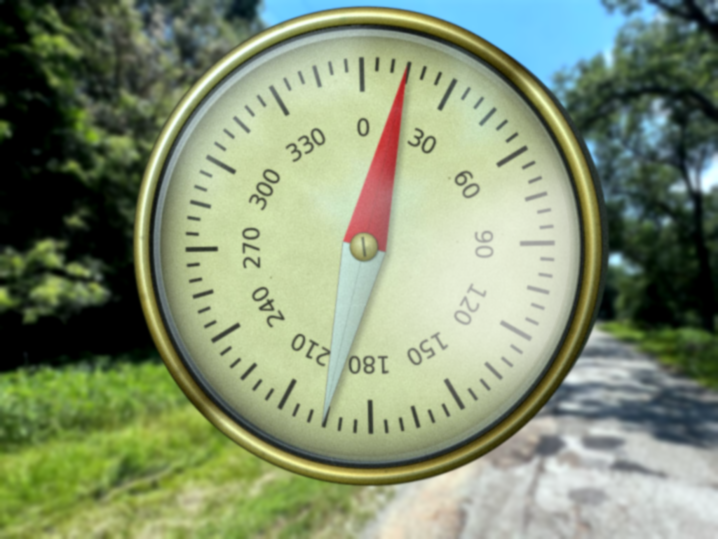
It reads 15 °
